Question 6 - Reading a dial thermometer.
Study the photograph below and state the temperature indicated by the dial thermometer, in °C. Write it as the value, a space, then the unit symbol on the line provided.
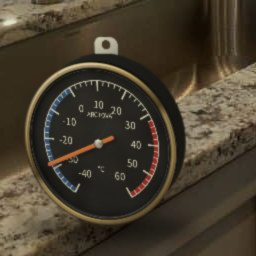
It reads -28 °C
